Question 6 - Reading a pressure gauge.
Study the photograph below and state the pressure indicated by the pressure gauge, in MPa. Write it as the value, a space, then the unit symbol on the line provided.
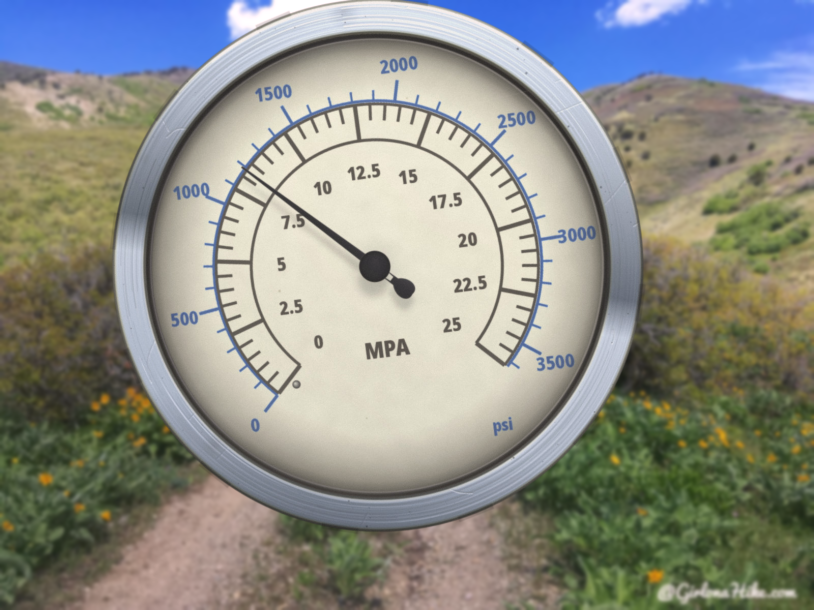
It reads 8.25 MPa
